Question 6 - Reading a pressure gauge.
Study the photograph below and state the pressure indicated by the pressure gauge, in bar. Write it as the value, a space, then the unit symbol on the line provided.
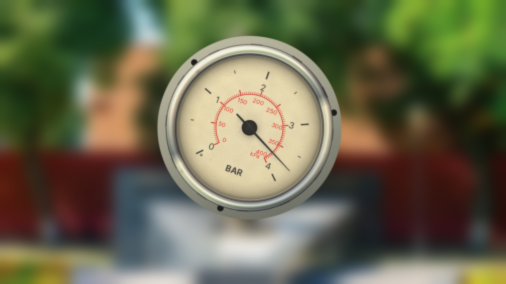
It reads 3.75 bar
